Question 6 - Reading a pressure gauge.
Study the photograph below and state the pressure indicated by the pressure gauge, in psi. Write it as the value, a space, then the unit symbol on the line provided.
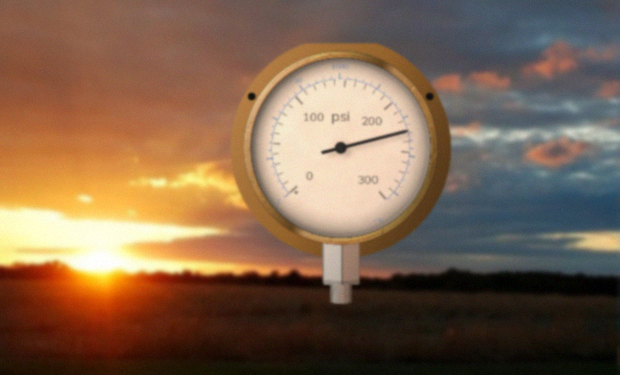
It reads 230 psi
